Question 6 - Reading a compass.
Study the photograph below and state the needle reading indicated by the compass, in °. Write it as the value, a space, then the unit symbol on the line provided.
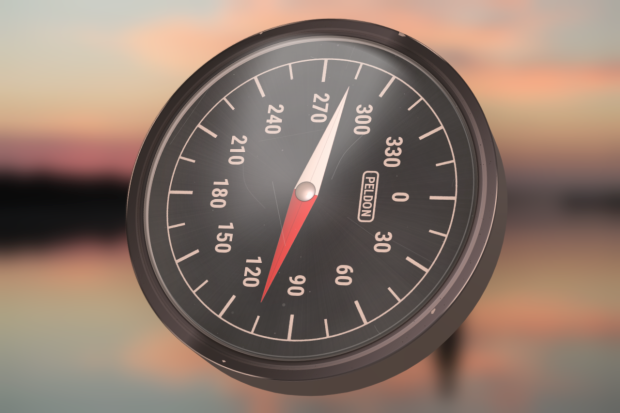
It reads 105 °
